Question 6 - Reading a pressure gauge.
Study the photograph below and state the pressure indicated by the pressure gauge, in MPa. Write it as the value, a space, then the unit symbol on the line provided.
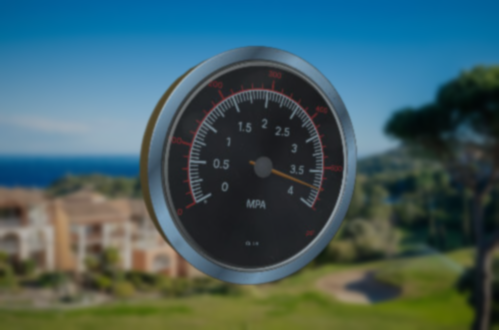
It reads 3.75 MPa
